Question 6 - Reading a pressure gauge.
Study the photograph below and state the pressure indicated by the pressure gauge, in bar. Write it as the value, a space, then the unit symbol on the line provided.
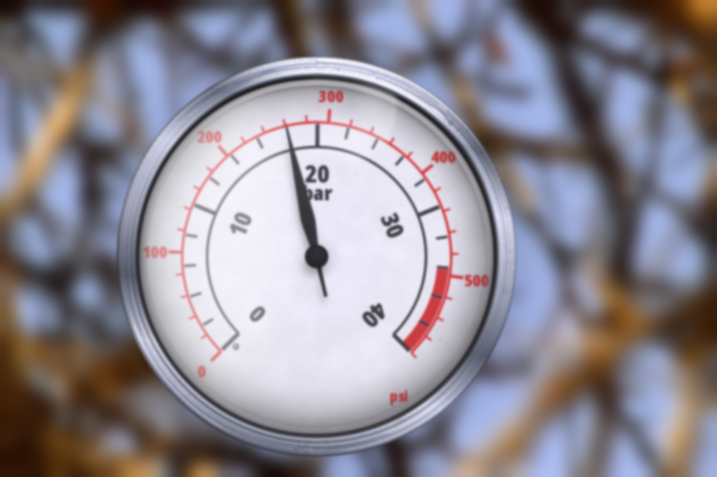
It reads 18 bar
